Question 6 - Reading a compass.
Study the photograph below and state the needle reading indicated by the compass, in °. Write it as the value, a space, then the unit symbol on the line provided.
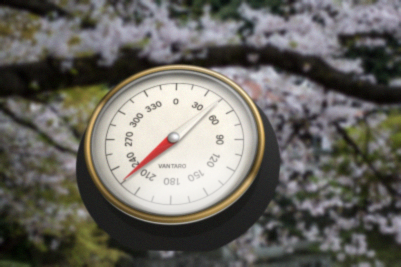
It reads 225 °
